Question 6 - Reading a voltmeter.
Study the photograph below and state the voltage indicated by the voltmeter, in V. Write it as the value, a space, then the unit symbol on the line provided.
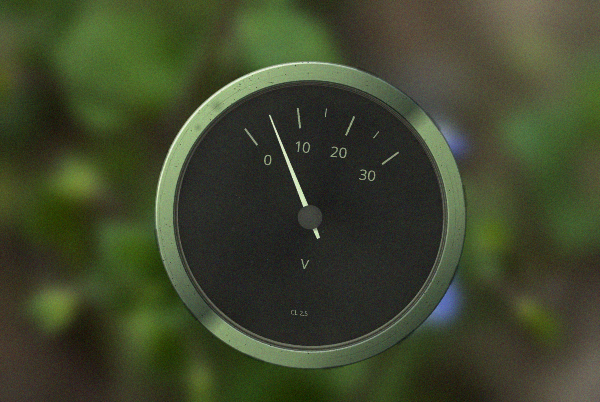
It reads 5 V
